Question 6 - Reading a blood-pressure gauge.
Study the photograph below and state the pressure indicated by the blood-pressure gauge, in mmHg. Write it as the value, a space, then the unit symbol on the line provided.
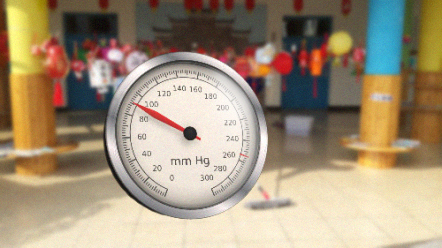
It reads 90 mmHg
